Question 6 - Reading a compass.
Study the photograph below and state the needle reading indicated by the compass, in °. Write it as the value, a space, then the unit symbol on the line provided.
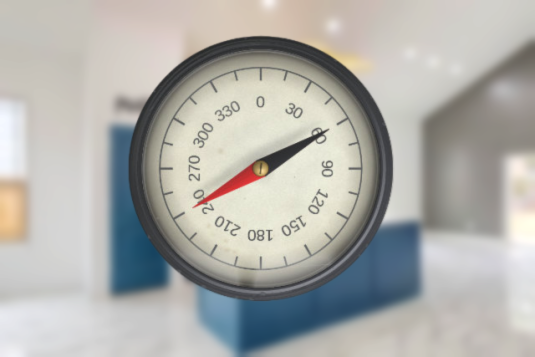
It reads 240 °
